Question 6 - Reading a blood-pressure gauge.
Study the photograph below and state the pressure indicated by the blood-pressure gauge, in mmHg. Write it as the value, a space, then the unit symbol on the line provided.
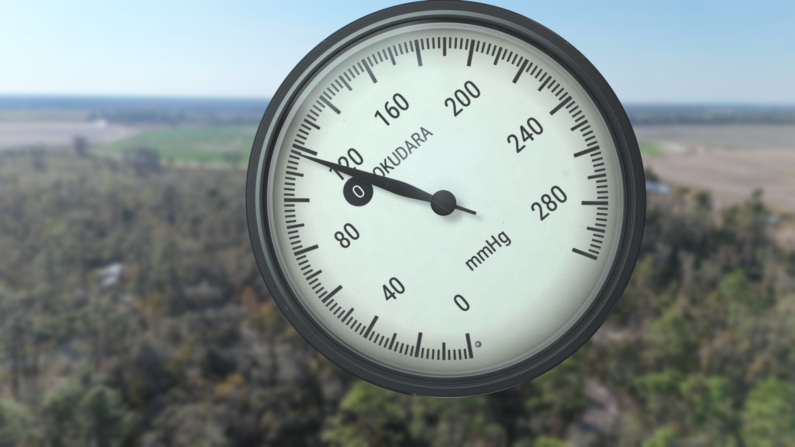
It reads 118 mmHg
